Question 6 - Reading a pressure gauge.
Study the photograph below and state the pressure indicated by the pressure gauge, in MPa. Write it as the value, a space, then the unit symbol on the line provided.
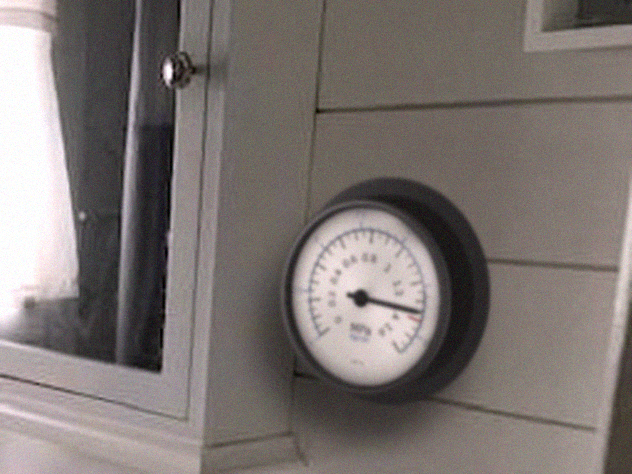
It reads 1.35 MPa
